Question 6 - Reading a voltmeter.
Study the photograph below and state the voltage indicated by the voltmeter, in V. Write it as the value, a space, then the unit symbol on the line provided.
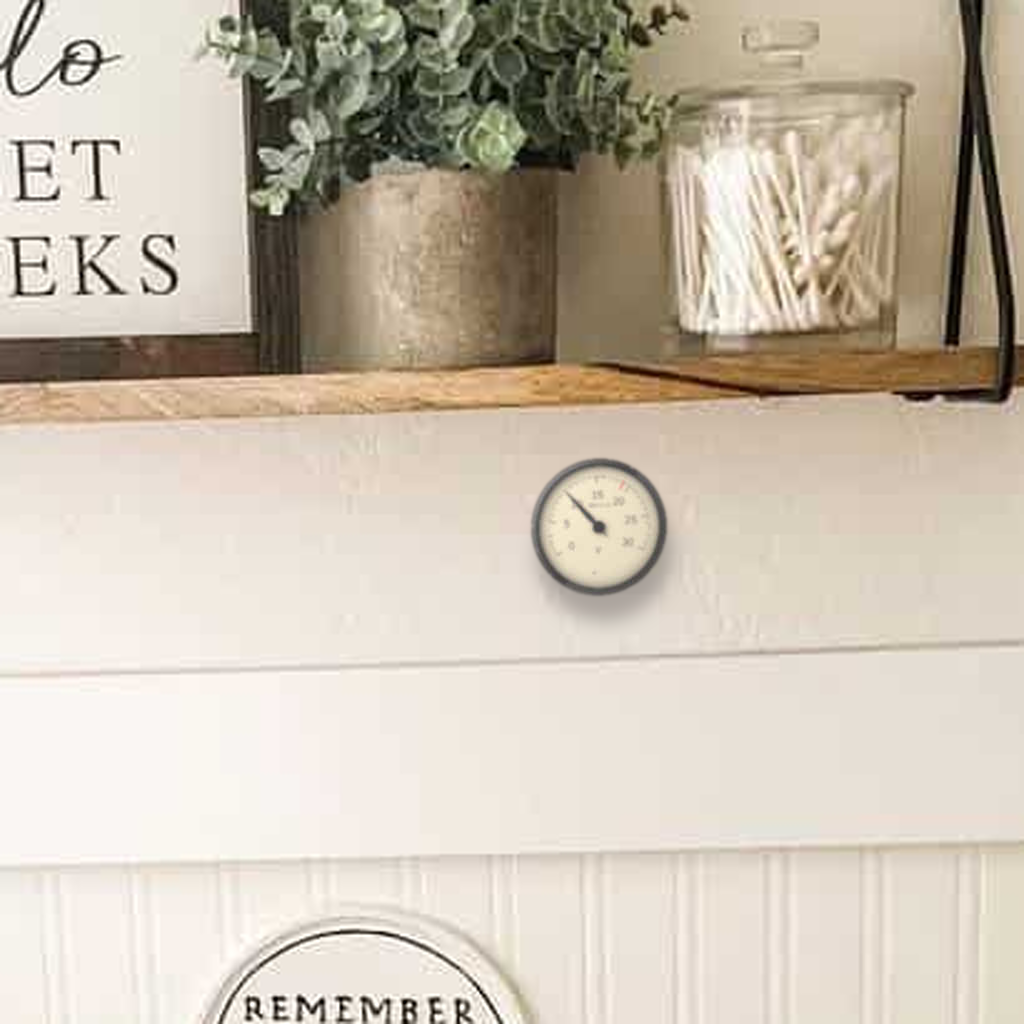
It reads 10 V
